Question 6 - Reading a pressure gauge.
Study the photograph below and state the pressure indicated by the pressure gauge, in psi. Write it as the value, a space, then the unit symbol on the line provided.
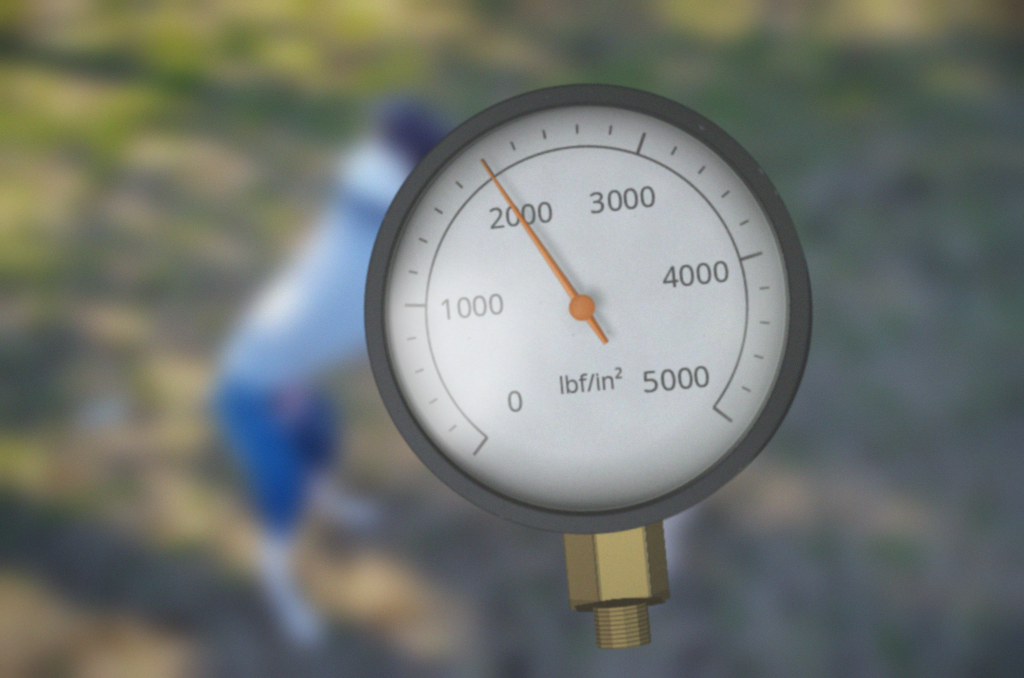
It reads 2000 psi
